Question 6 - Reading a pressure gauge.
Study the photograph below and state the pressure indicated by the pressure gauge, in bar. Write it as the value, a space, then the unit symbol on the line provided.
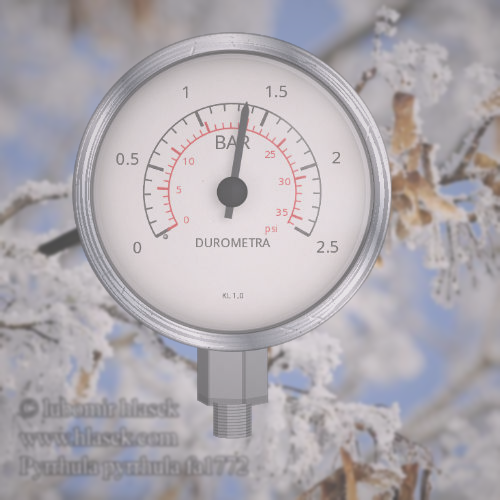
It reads 1.35 bar
